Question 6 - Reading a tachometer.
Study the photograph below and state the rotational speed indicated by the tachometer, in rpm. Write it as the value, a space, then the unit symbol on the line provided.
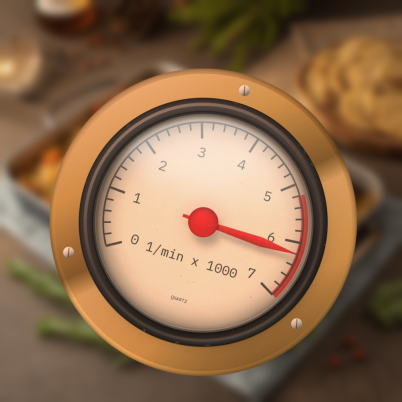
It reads 6200 rpm
